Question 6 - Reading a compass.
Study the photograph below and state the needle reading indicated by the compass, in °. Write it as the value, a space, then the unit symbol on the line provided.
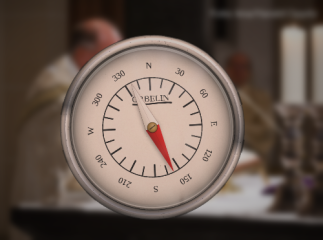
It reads 157.5 °
